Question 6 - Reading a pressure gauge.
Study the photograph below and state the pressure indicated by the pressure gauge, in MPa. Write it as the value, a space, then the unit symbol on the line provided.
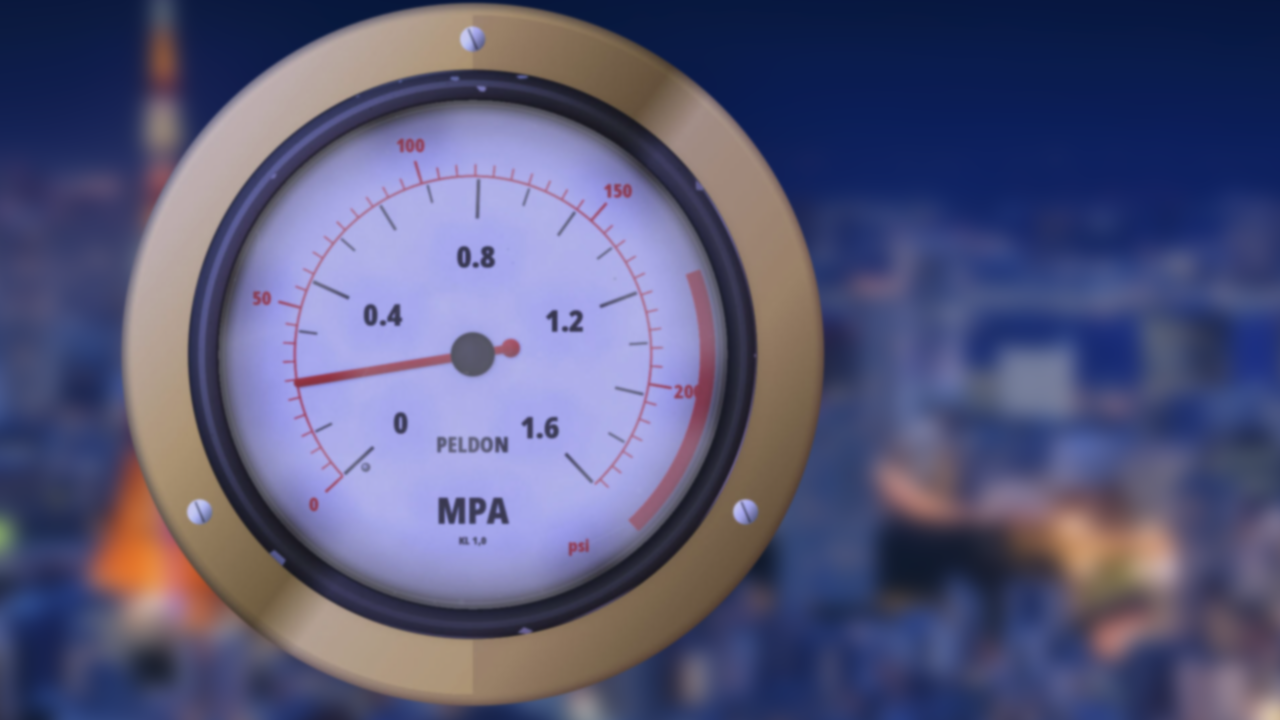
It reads 0.2 MPa
